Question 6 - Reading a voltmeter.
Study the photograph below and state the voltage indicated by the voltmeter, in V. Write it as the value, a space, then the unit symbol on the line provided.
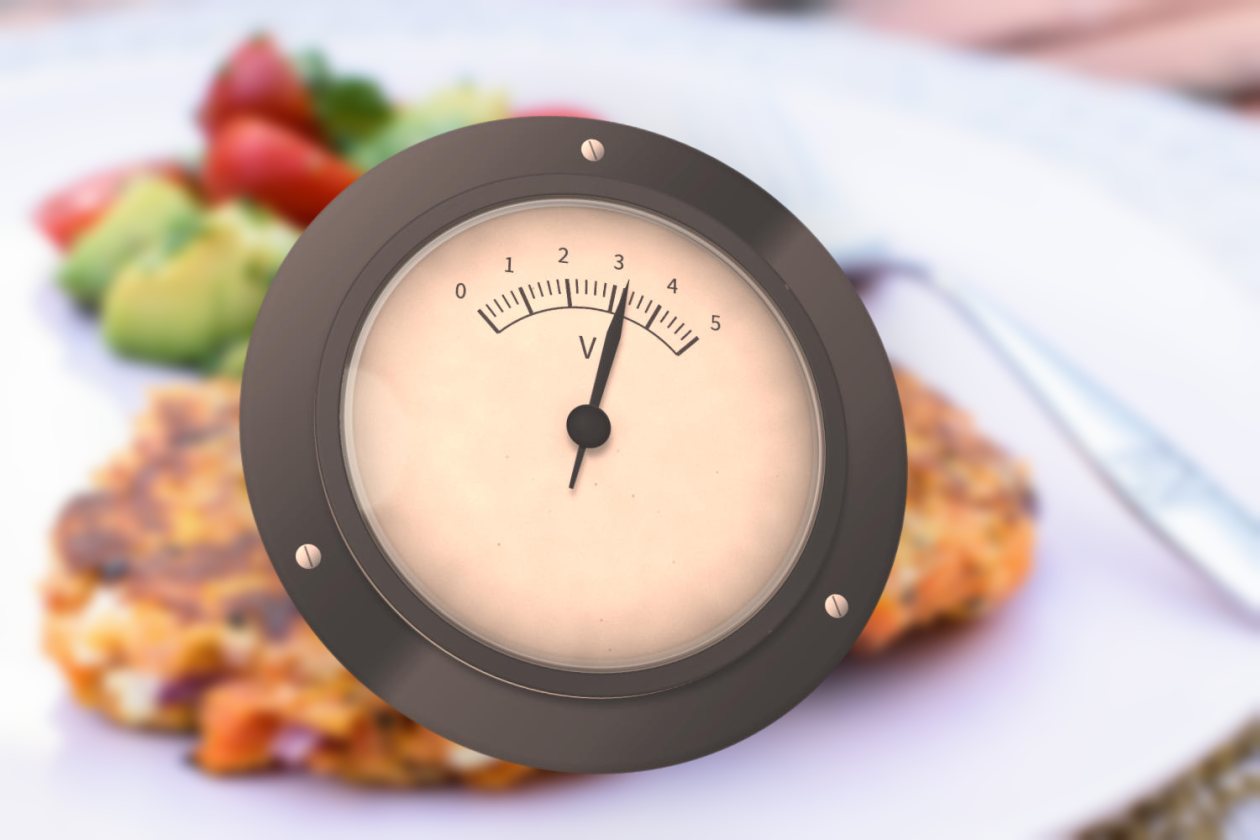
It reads 3.2 V
